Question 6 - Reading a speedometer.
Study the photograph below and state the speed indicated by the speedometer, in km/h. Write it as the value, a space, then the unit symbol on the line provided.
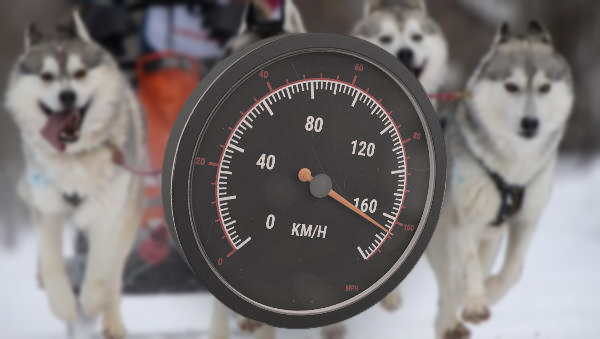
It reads 166 km/h
